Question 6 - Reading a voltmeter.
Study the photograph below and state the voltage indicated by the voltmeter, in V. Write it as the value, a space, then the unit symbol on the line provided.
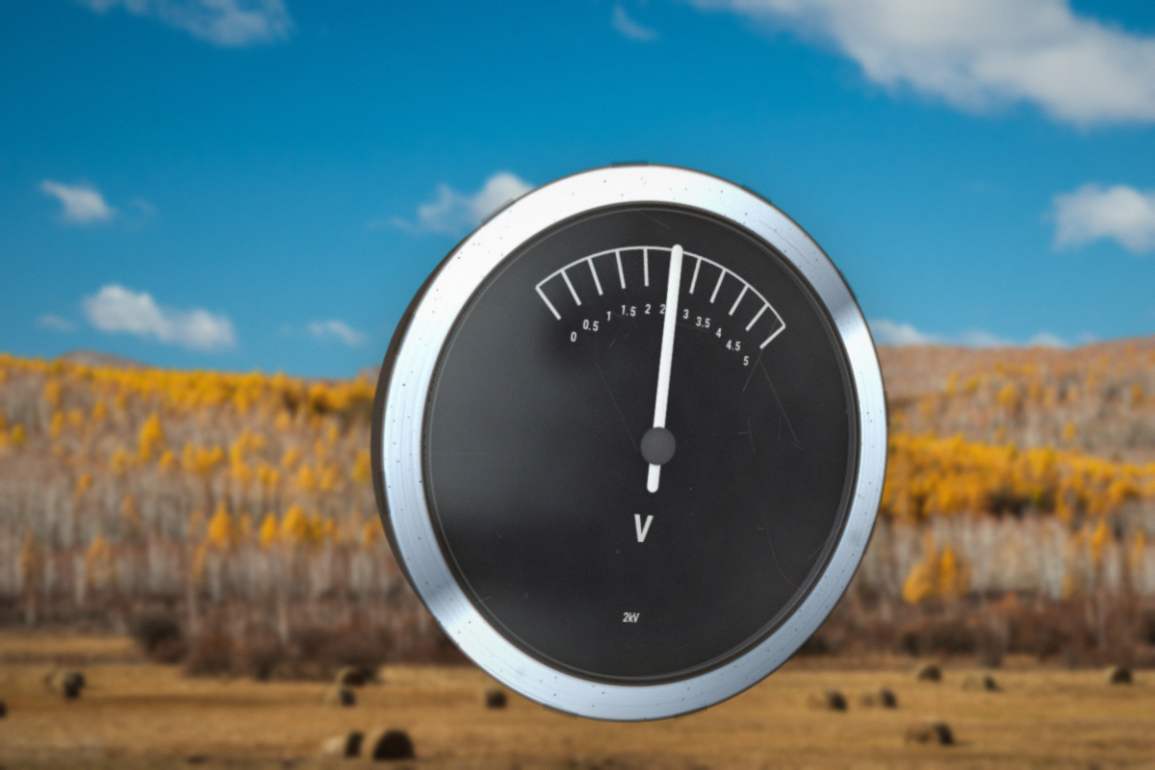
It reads 2.5 V
